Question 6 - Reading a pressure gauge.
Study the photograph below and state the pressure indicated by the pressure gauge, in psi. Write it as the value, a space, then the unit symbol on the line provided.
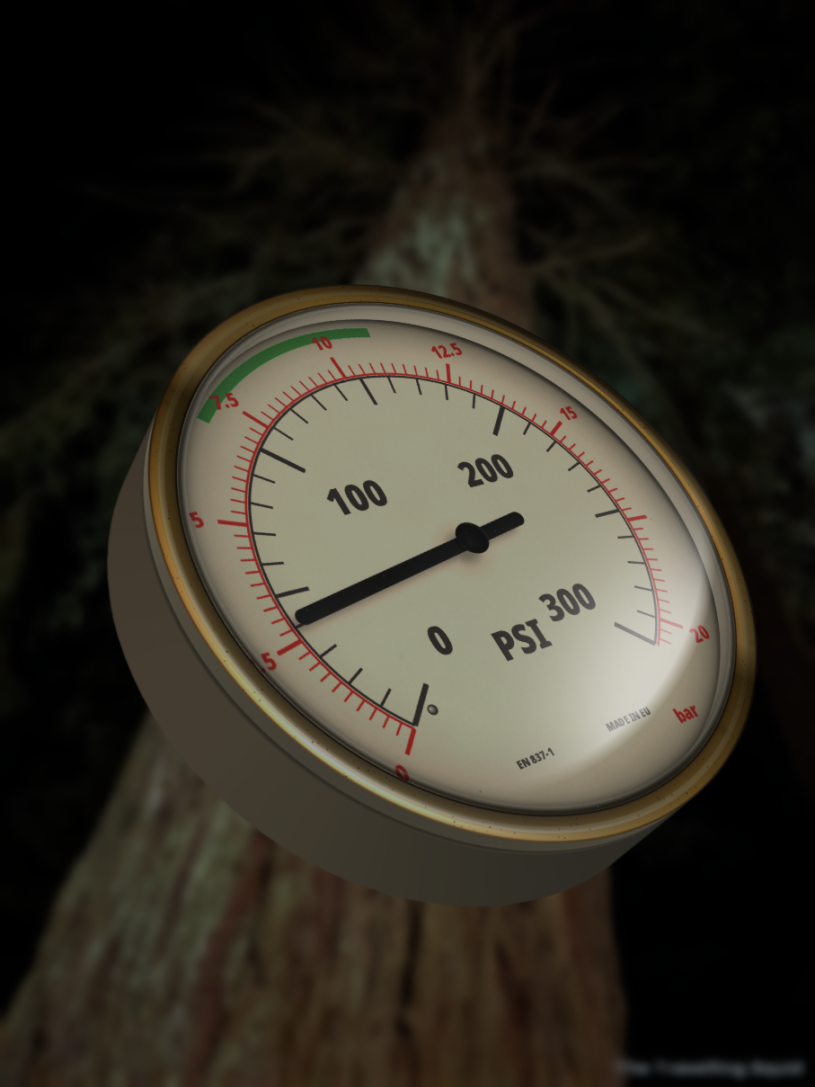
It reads 40 psi
